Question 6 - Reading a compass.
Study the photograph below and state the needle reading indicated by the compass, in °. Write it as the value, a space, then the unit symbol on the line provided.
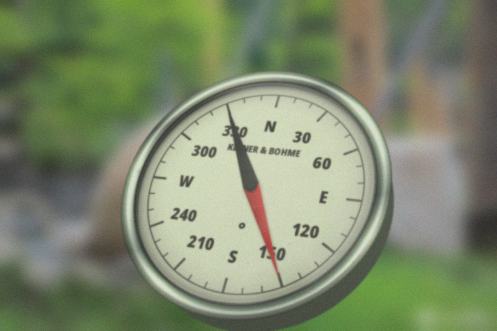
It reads 150 °
